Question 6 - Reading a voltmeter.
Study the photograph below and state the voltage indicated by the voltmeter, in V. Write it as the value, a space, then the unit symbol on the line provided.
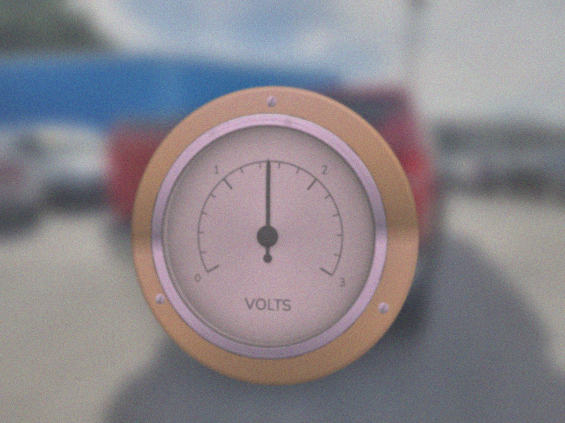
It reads 1.5 V
